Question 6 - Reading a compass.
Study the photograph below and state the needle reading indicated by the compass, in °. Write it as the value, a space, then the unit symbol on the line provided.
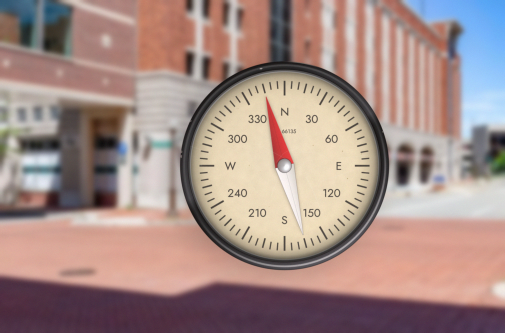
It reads 345 °
